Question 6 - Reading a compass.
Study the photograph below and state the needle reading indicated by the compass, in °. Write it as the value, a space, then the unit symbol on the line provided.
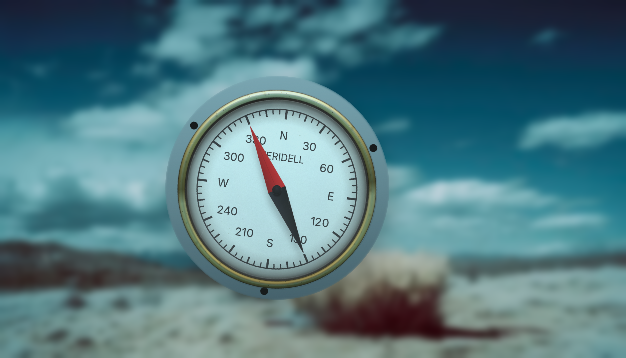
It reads 330 °
